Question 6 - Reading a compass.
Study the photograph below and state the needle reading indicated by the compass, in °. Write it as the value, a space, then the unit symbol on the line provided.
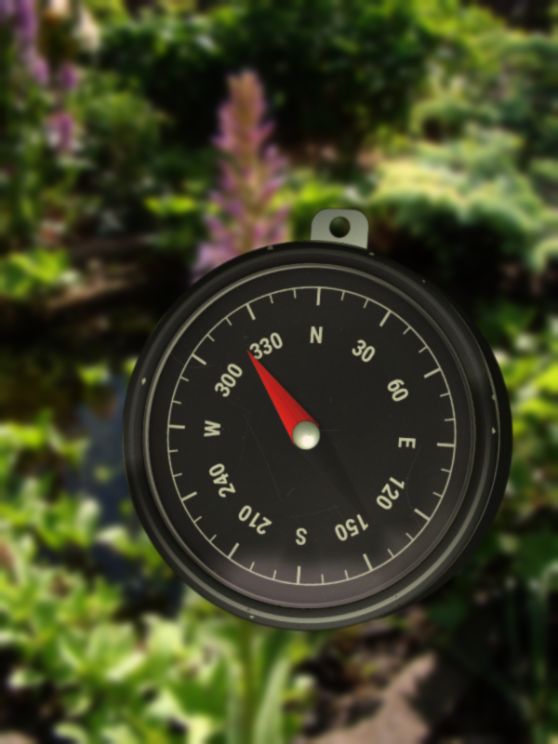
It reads 320 °
